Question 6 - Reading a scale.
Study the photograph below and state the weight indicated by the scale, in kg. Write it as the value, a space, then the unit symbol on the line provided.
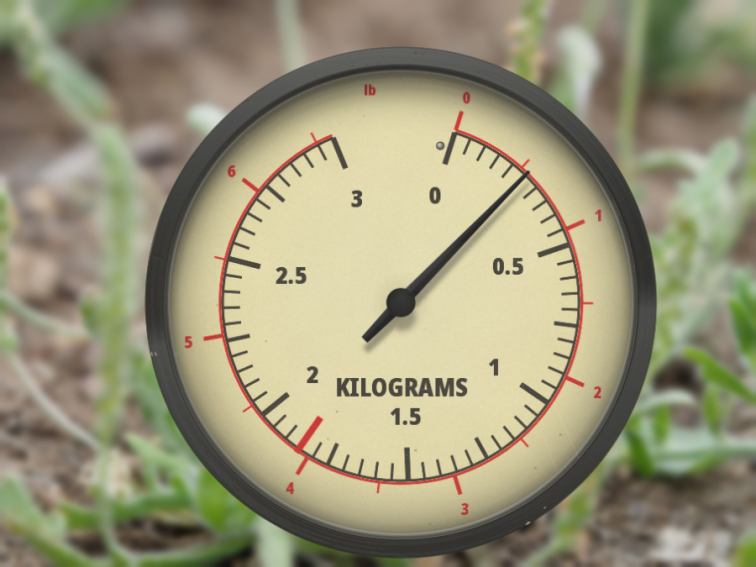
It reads 0.25 kg
